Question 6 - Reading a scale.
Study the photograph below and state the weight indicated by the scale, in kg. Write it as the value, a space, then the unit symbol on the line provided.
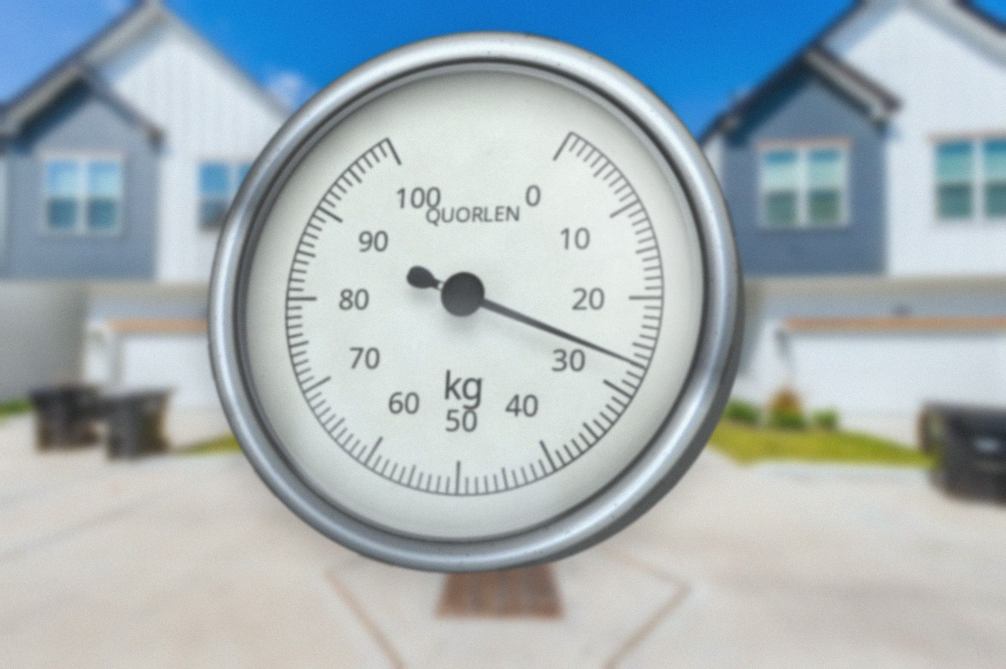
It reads 27 kg
